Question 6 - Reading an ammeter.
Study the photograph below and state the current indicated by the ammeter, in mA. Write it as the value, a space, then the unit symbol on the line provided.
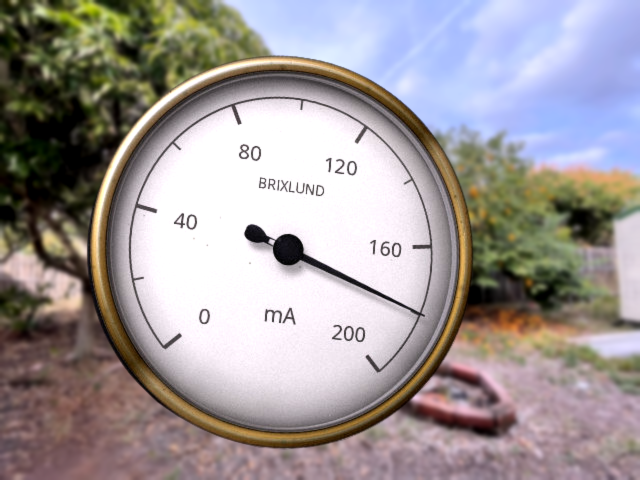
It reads 180 mA
